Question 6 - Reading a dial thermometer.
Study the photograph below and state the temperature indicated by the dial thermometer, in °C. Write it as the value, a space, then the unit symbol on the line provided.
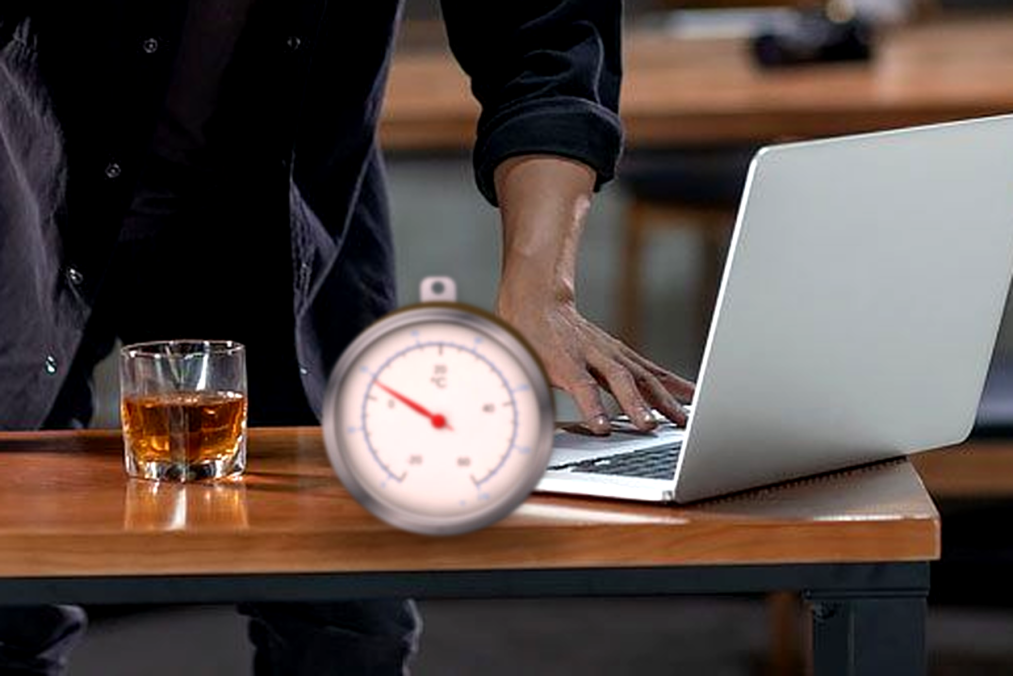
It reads 4 °C
